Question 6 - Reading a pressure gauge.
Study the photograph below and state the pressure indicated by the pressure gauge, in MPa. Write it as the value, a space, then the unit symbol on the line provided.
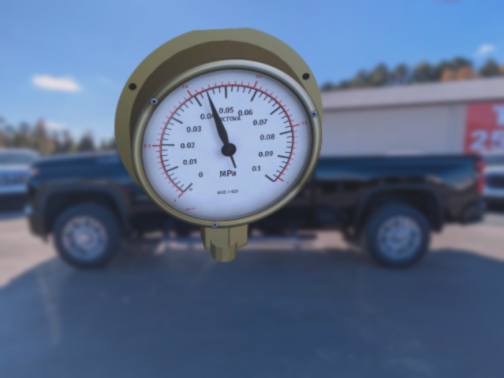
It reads 0.044 MPa
